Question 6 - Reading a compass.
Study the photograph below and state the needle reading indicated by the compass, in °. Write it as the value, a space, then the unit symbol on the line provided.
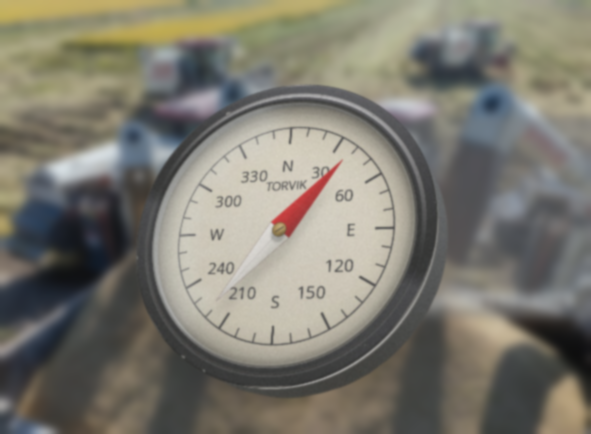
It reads 40 °
